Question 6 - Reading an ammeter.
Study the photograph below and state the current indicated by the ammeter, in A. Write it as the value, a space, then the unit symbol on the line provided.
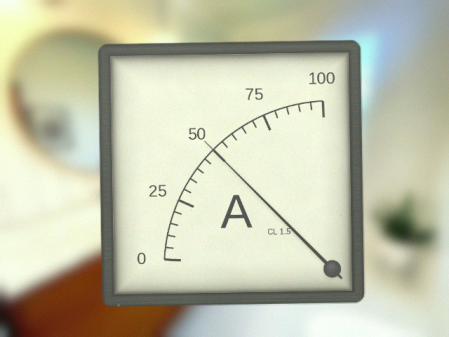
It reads 50 A
